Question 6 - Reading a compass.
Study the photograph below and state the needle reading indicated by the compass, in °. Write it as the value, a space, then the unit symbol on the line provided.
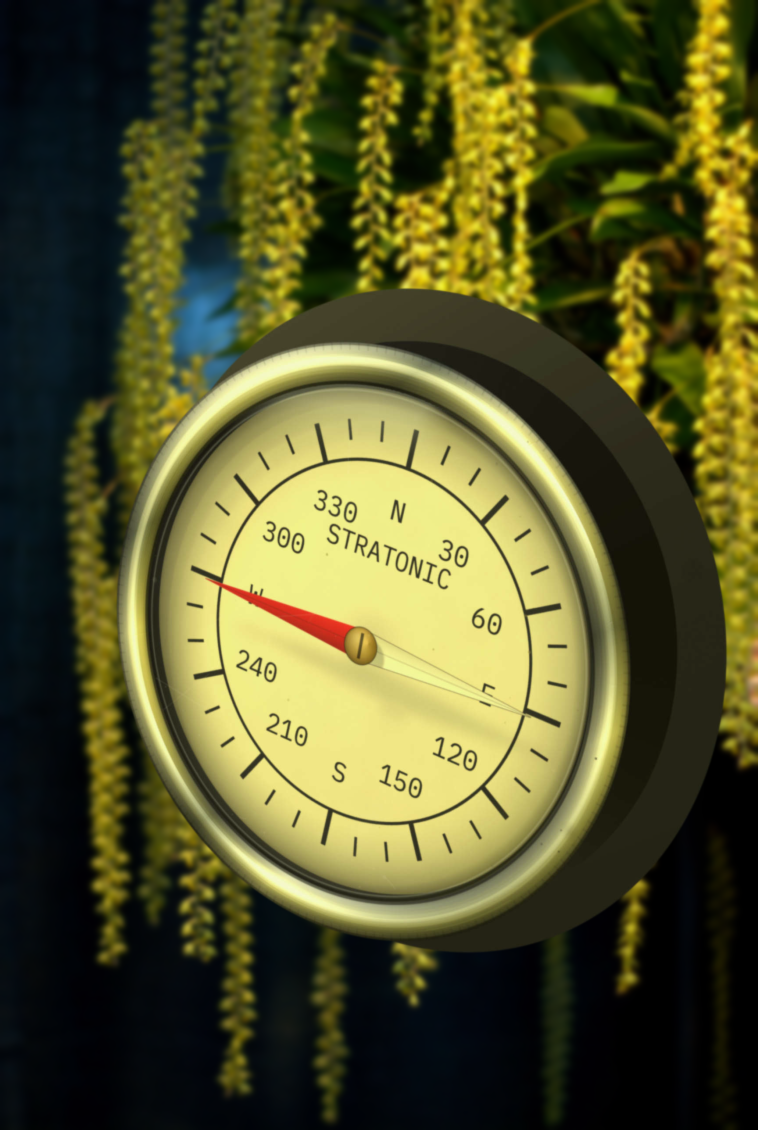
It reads 270 °
